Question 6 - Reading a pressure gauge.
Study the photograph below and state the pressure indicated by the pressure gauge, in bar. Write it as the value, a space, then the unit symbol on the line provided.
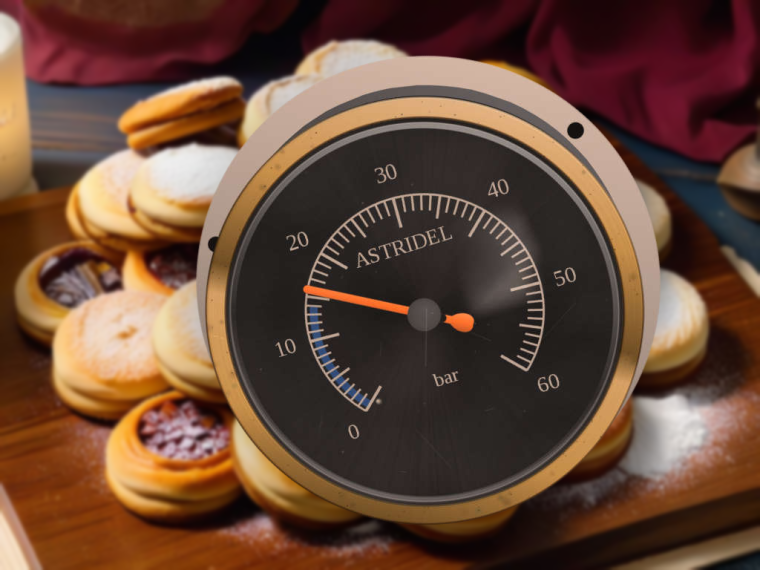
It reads 16 bar
